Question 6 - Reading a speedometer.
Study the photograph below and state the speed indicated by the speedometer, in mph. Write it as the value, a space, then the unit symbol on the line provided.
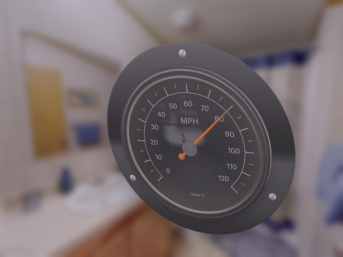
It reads 80 mph
